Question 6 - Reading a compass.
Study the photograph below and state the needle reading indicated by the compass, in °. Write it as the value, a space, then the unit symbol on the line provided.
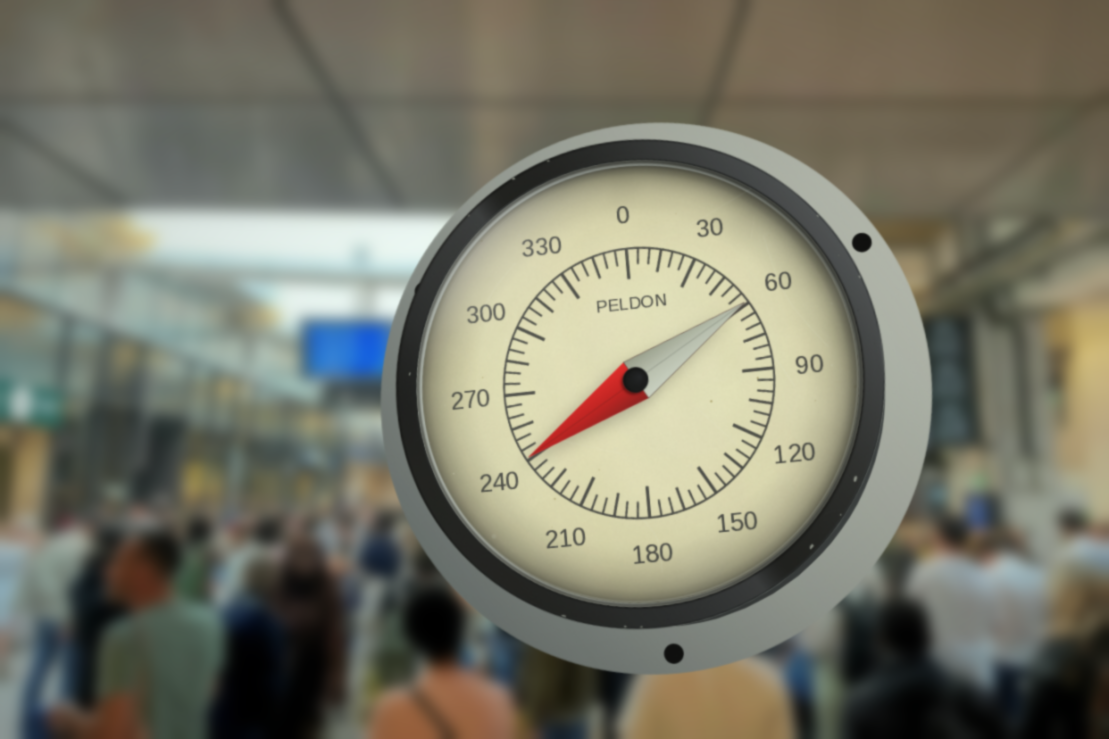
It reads 240 °
